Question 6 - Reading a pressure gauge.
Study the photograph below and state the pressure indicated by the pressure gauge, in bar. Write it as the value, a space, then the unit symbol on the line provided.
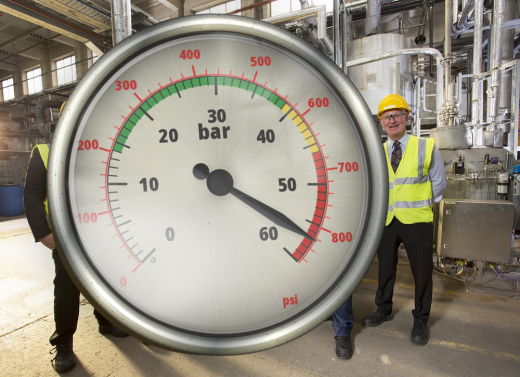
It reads 57 bar
